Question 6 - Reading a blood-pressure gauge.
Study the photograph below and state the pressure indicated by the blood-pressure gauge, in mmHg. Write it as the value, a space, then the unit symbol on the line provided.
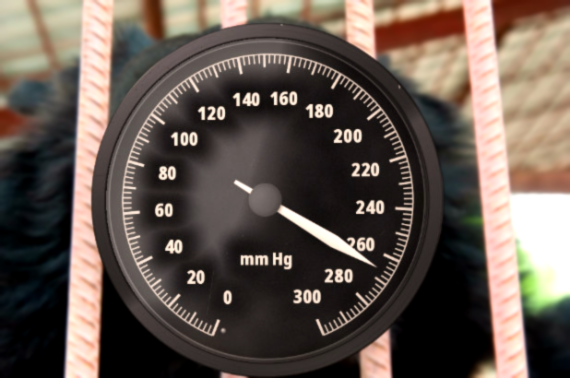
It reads 266 mmHg
